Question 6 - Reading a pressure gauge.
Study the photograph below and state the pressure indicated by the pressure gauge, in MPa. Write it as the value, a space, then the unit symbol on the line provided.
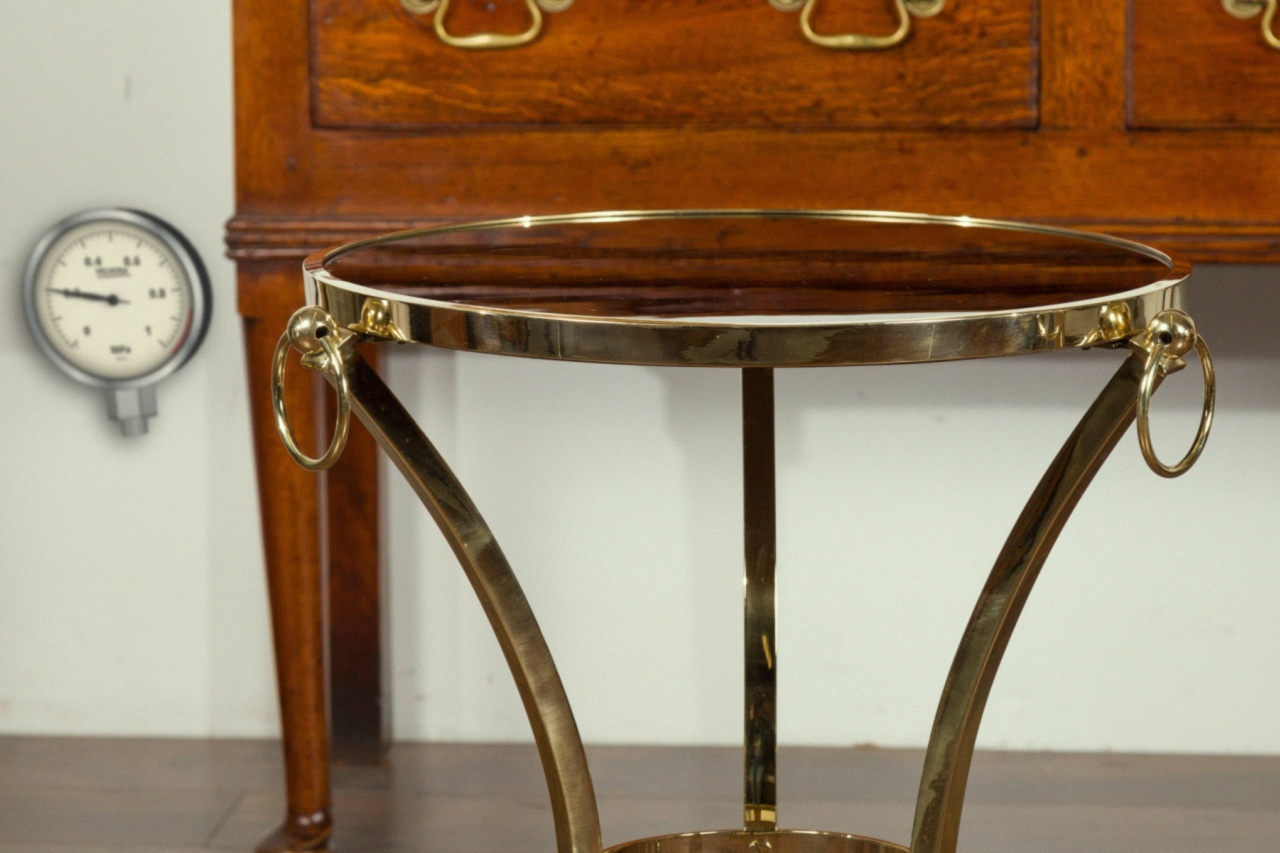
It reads 0.2 MPa
